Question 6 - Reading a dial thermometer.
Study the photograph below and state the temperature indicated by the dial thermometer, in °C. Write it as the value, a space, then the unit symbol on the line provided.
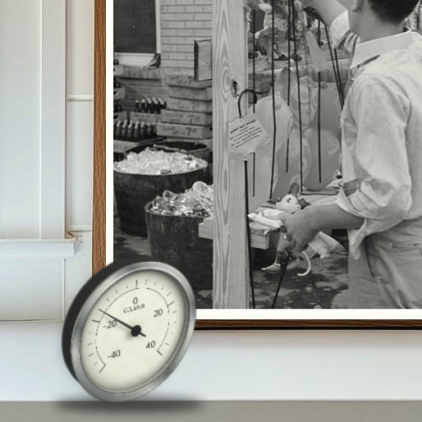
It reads -16 °C
